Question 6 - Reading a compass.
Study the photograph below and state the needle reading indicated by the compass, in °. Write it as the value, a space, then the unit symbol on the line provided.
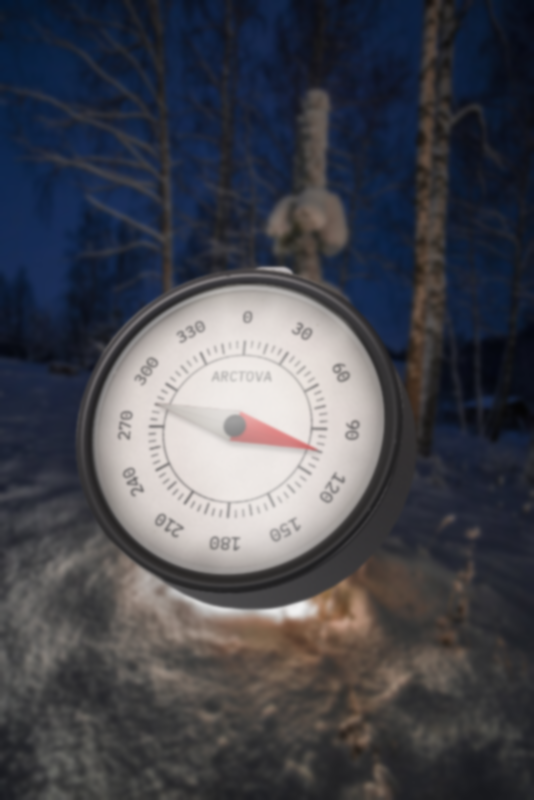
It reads 105 °
